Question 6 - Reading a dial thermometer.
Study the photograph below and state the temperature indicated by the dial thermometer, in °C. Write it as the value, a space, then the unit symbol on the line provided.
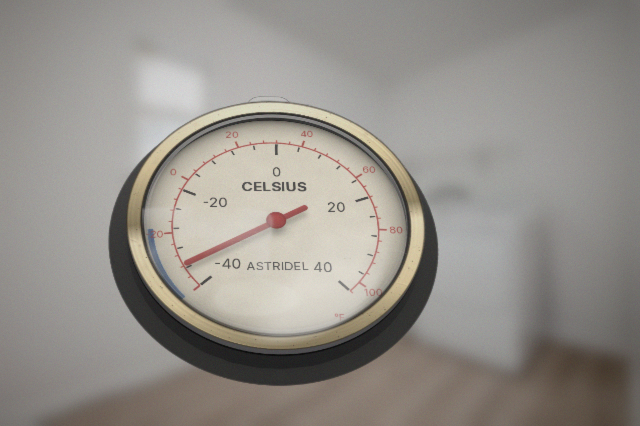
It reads -36 °C
